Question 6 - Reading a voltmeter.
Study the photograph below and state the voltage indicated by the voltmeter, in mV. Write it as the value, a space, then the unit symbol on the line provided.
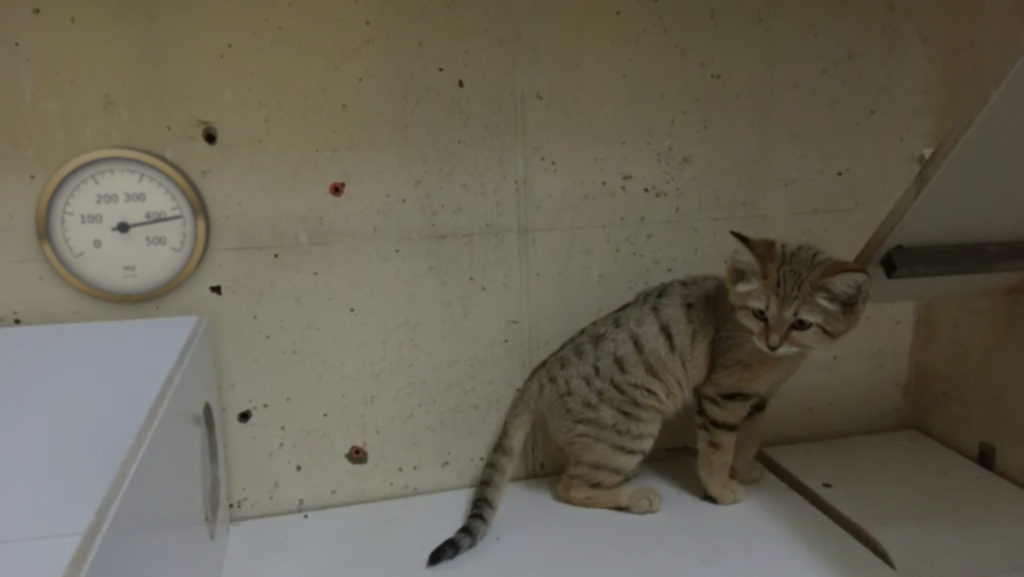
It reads 420 mV
